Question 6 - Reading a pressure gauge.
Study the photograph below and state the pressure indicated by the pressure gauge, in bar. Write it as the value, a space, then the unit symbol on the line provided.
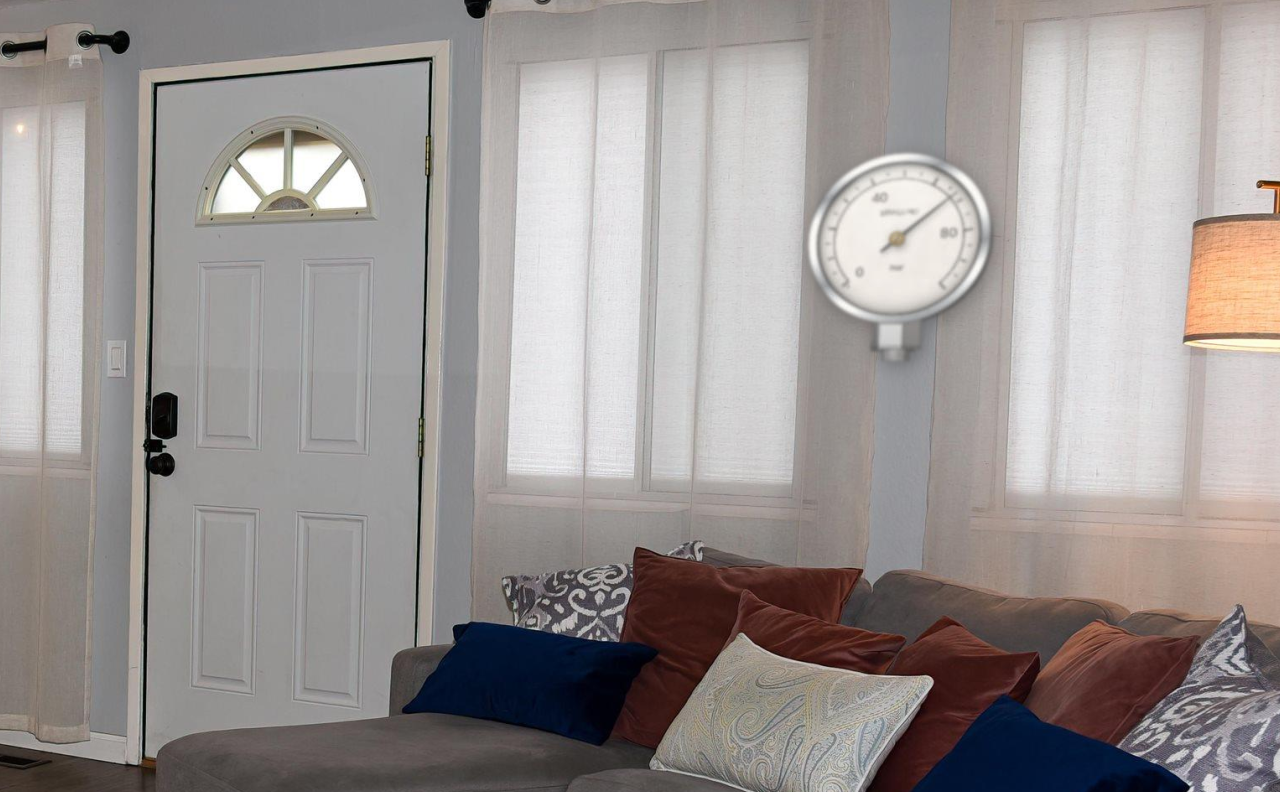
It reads 67.5 bar
